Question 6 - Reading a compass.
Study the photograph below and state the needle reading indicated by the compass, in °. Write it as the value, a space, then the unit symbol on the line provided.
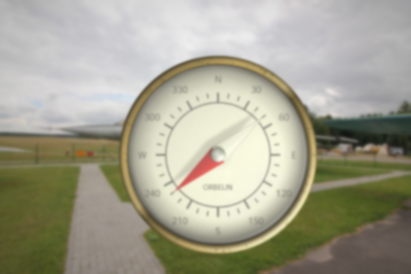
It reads 230 °
